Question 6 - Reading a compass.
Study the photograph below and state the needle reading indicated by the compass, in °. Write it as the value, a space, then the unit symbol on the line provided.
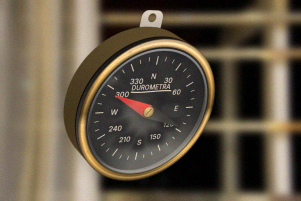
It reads 295 °
